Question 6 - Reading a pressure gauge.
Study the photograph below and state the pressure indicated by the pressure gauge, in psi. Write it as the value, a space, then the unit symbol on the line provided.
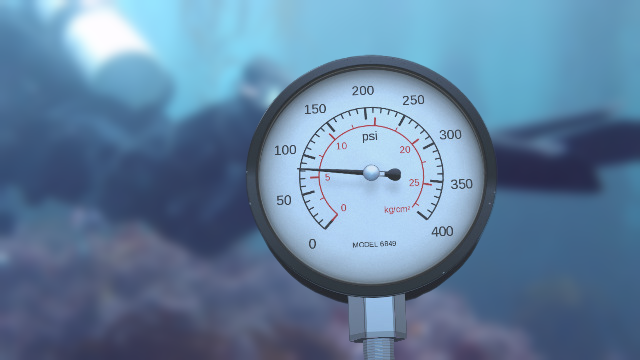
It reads 80 psi
